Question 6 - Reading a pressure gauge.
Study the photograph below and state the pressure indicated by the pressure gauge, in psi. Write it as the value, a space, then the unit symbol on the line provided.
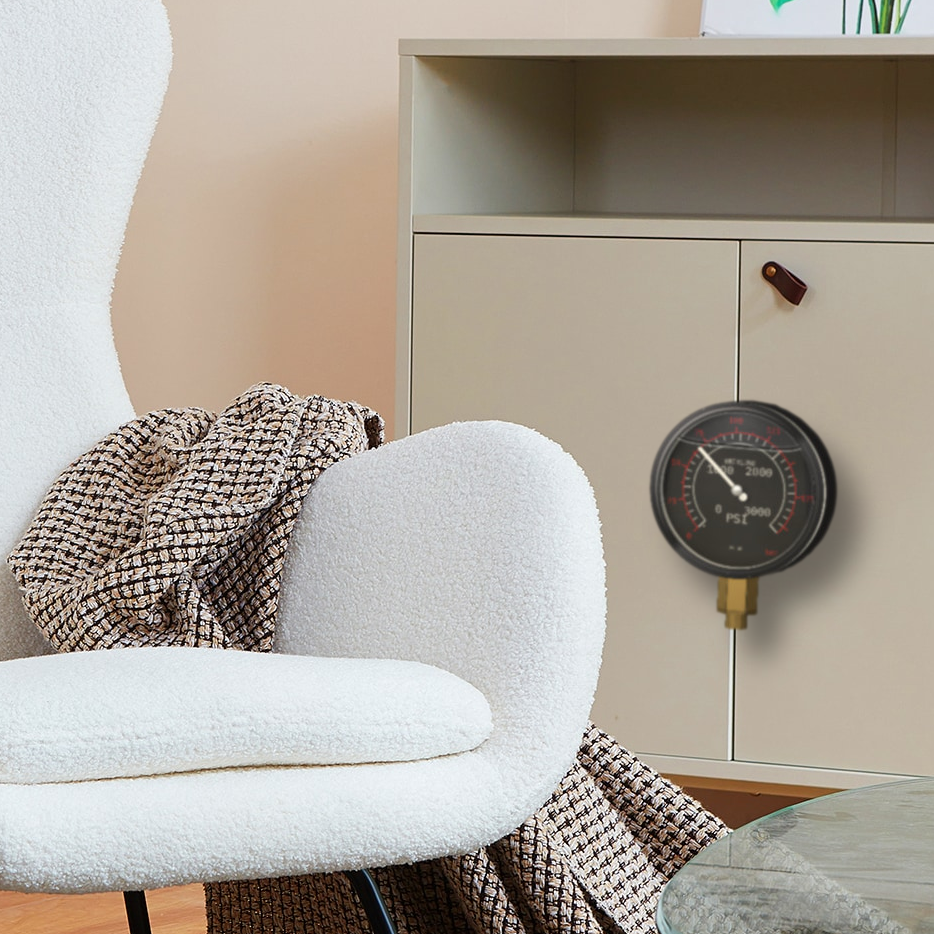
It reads 1000 psi
